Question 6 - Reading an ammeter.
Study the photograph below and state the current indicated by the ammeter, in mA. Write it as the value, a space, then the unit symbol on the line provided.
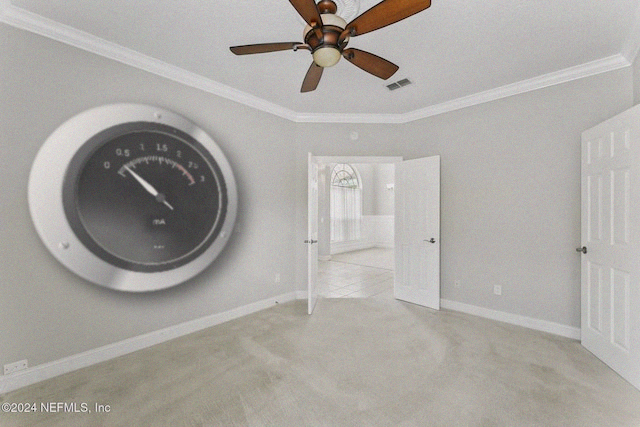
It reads 0.25 mA
